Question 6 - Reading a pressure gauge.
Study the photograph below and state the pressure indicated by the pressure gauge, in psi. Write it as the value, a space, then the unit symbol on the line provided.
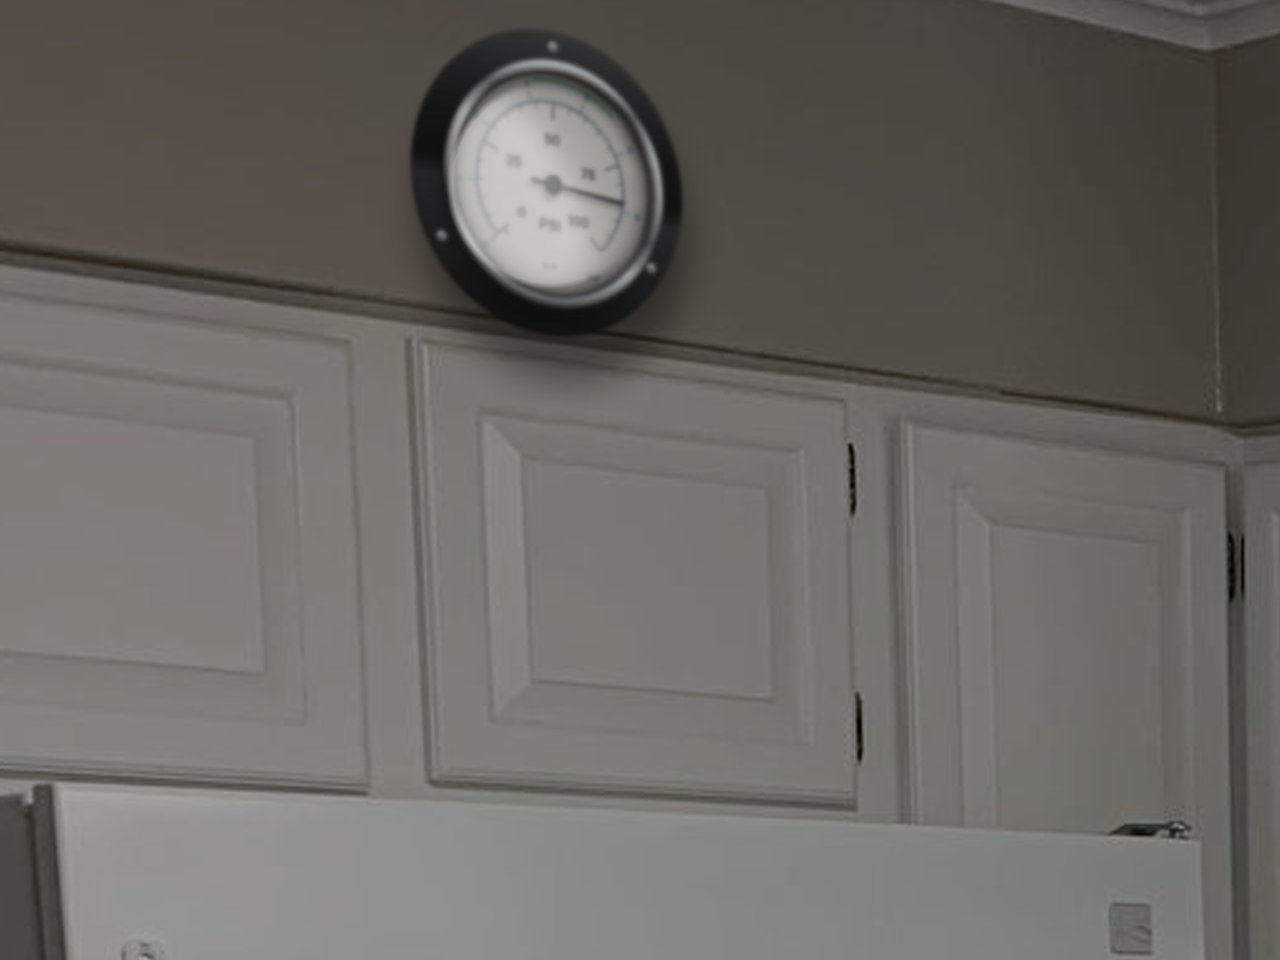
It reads 85 psi
